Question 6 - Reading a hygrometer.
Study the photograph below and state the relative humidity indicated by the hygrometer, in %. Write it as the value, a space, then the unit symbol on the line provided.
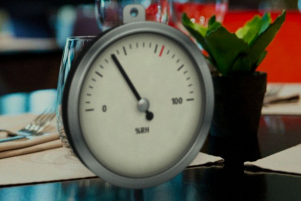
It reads 32 %
